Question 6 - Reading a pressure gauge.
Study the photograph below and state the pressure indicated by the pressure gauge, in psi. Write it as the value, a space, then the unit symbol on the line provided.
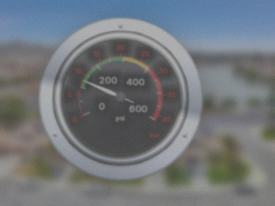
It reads 125 psi
